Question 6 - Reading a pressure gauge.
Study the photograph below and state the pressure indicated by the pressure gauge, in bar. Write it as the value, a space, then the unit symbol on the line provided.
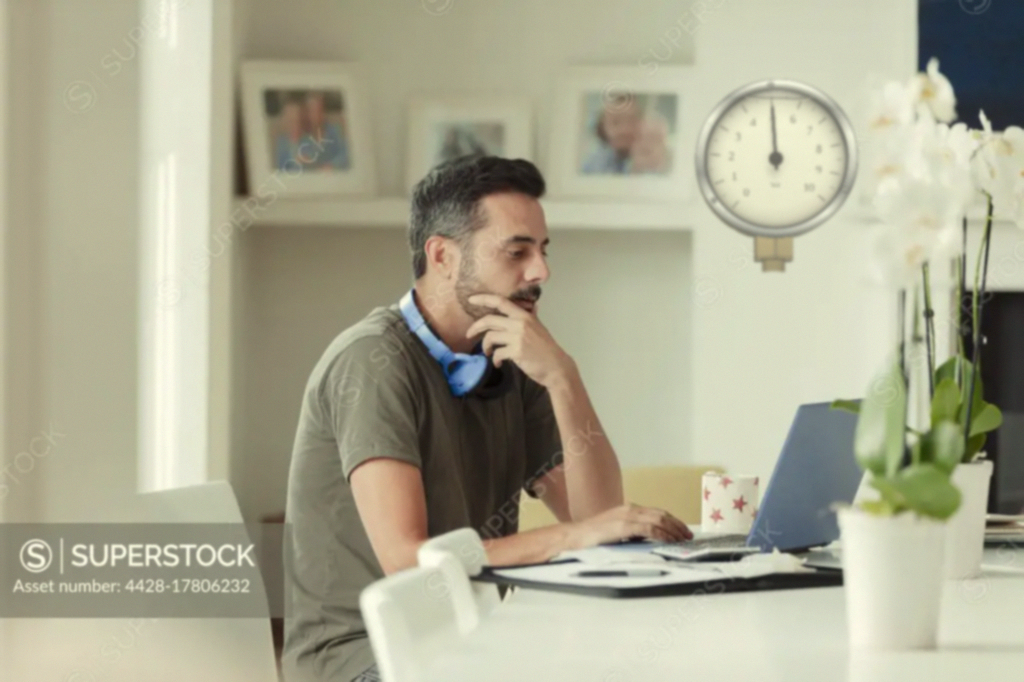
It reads 5 bar
